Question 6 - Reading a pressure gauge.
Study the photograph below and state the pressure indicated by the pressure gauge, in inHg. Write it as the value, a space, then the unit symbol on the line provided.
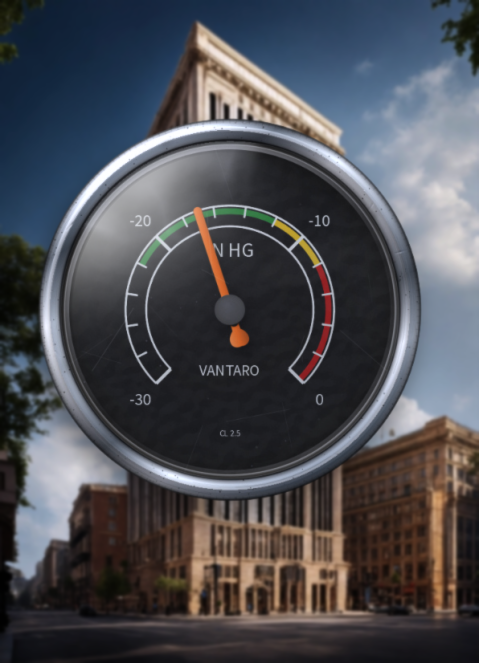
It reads -17 inHg
